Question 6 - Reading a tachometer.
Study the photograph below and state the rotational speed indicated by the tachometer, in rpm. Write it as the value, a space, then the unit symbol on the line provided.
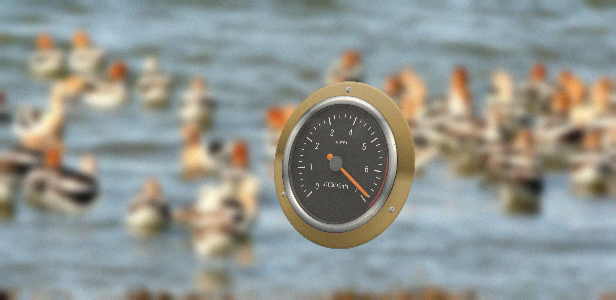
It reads 6800 rpm
